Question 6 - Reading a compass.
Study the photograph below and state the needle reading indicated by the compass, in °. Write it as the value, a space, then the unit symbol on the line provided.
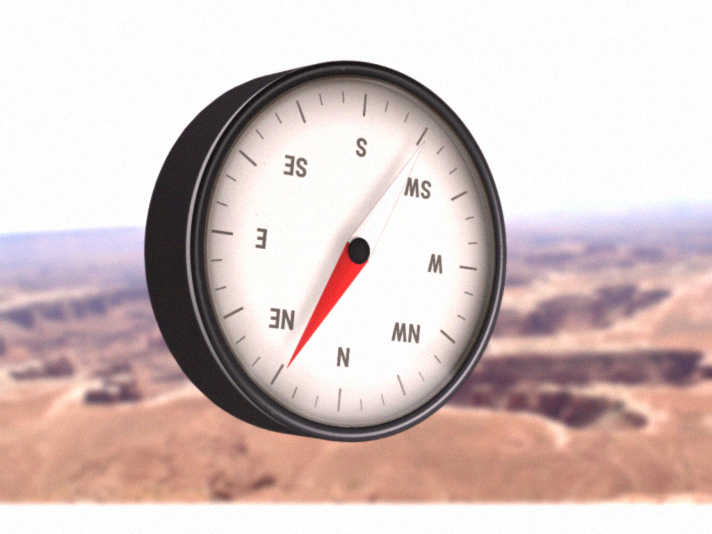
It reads 30 °
